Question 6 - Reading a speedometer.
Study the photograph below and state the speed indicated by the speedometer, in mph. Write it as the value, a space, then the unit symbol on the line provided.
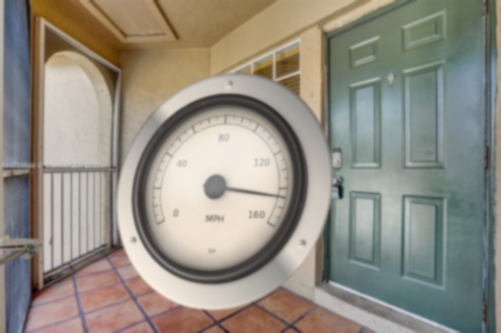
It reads 145 mph
